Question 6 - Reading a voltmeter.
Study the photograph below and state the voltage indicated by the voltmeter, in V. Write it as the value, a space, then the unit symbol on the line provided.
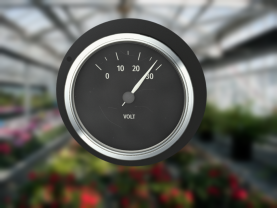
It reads 27.5 V
